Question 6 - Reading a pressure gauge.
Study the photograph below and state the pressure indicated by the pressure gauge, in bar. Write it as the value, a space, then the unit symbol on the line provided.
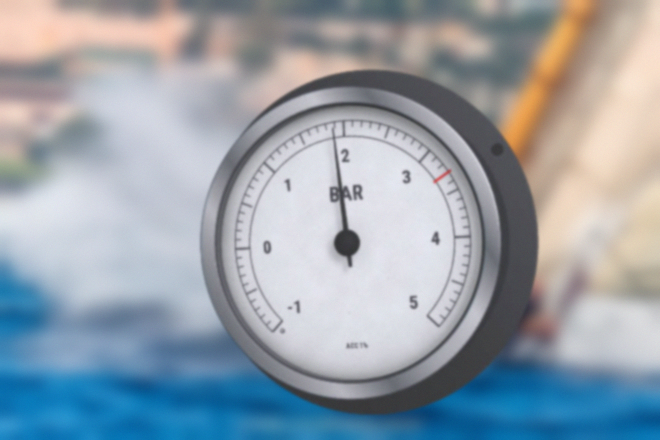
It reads 1.9 bar
